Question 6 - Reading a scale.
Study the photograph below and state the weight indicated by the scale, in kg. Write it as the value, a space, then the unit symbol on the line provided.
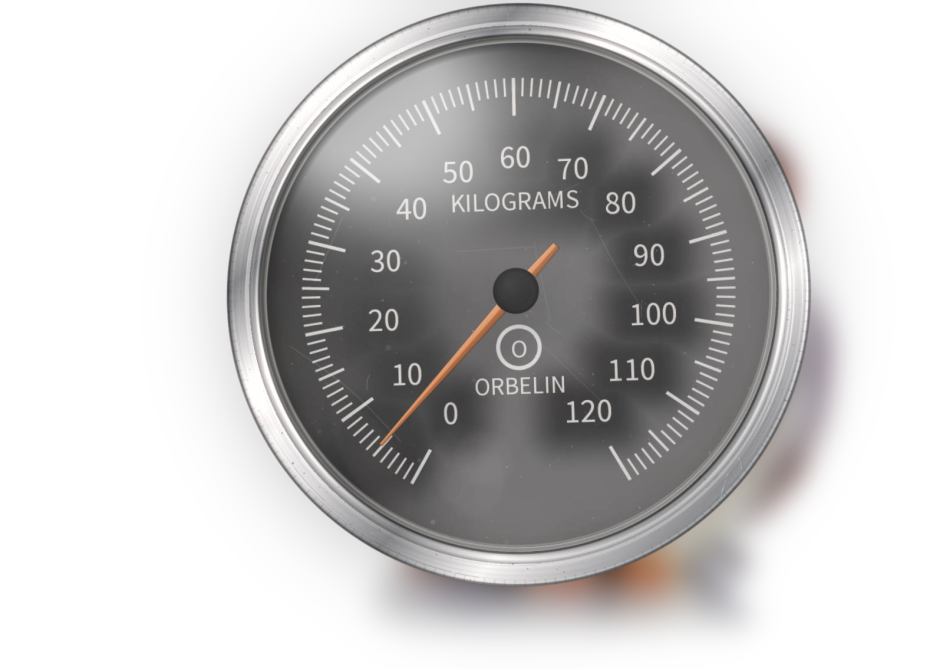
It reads 5 kg
